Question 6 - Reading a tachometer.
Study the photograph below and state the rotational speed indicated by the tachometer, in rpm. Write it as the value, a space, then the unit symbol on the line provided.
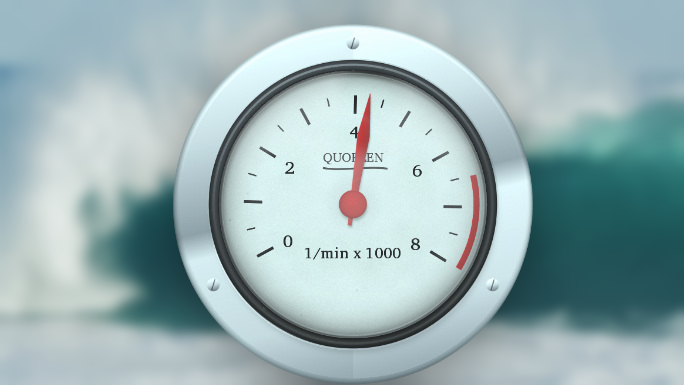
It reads 4250 rpm
